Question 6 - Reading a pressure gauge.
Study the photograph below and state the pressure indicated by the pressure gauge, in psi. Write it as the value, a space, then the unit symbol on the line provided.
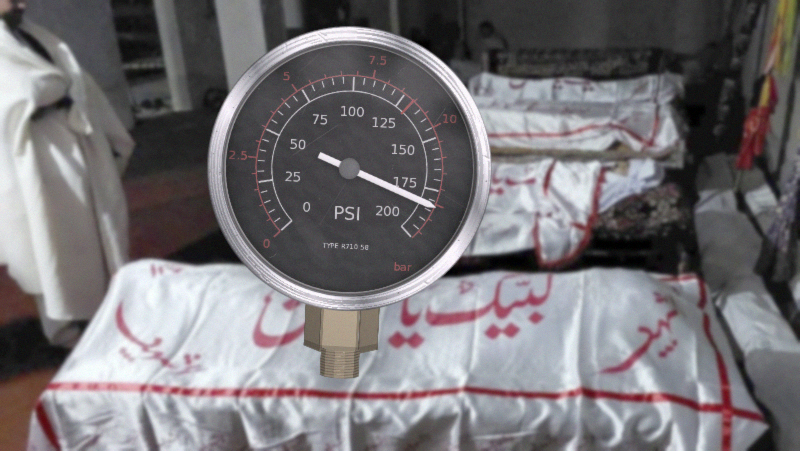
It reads 182.5 psi
